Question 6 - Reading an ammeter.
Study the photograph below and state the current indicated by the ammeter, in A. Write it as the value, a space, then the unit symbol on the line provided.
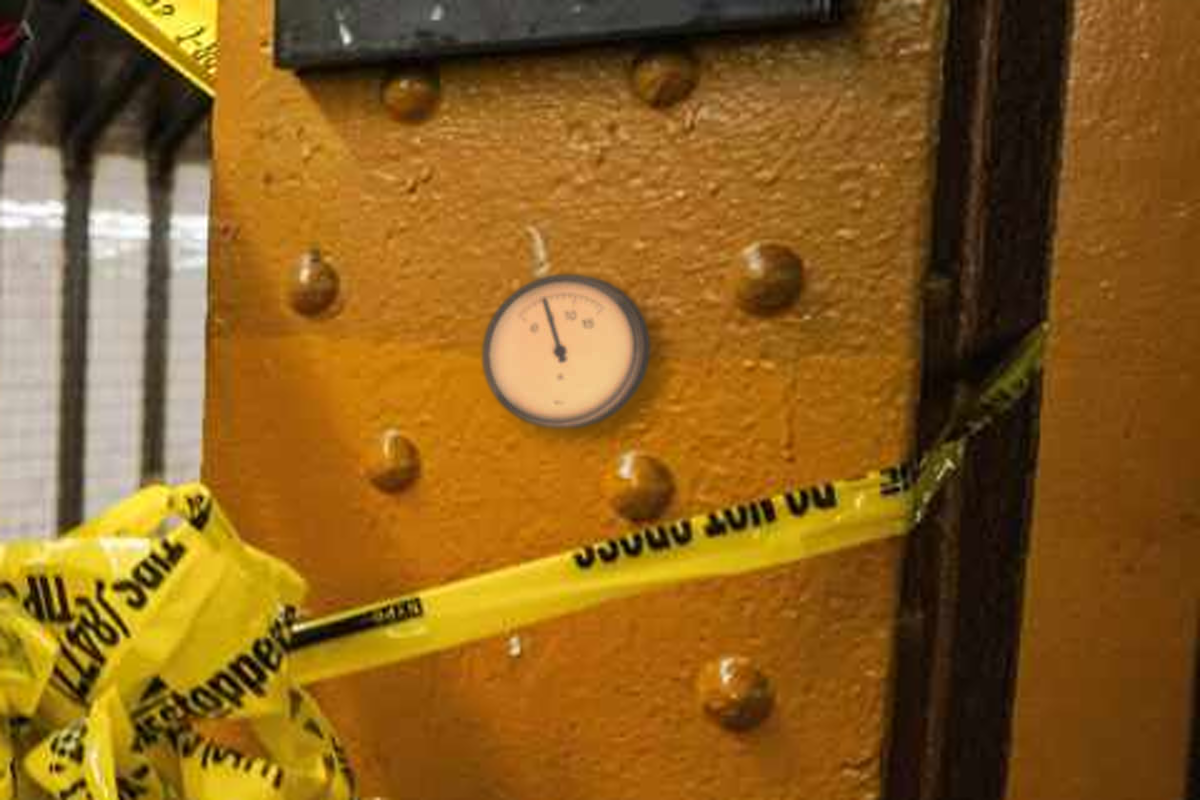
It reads 5 A
